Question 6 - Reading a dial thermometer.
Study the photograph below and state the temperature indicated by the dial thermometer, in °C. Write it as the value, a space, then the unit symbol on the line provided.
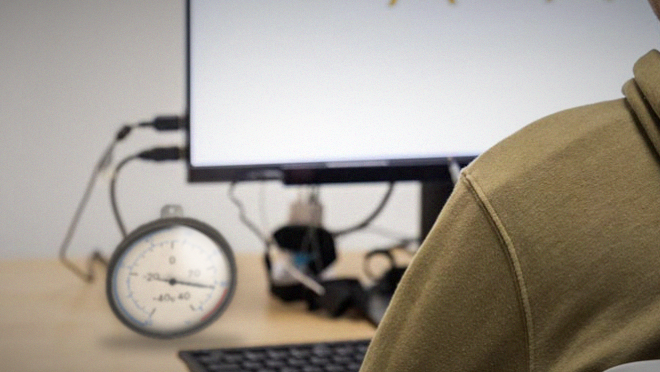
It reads 28 °C
